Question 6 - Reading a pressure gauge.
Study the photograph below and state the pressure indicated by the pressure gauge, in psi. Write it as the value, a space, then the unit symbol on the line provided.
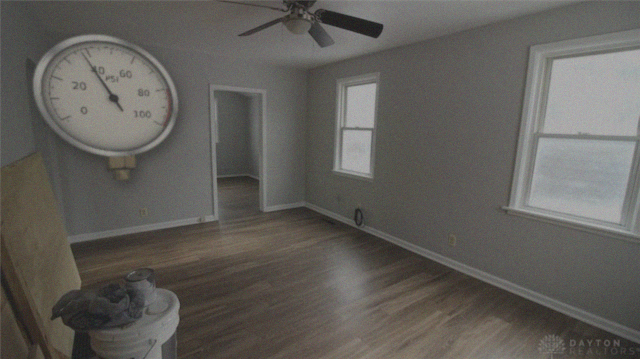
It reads 37.5 psi
